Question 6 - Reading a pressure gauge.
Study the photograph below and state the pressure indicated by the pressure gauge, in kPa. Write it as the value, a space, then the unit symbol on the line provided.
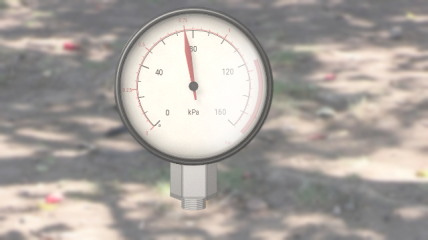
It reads 75 kPa
